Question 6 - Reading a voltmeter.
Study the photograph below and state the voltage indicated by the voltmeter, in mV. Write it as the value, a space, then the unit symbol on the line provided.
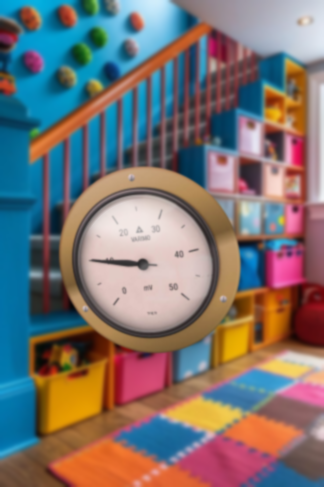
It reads 10 mV
